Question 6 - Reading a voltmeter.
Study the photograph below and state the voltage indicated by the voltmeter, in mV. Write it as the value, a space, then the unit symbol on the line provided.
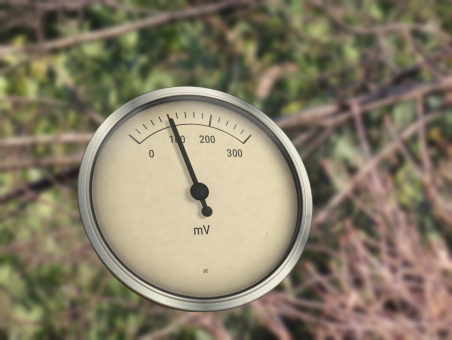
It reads 100 mV
